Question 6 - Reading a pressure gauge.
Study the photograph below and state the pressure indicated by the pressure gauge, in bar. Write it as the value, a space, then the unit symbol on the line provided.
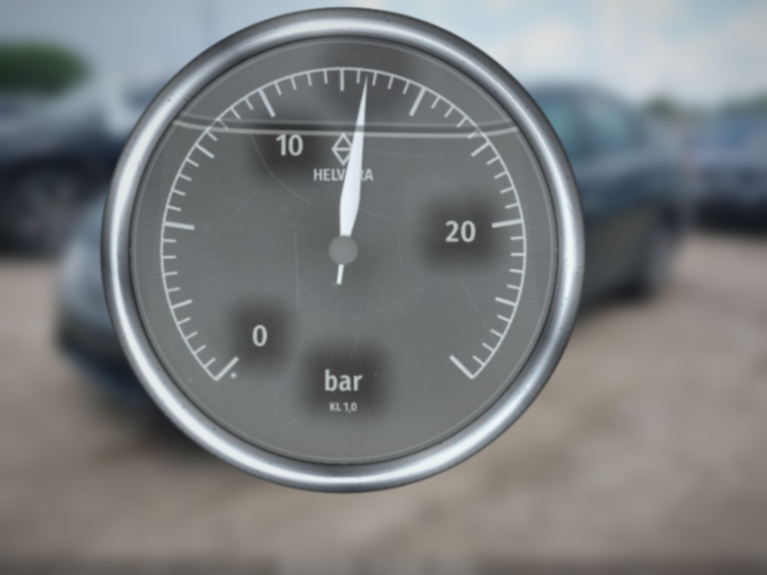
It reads 13.25 bar
